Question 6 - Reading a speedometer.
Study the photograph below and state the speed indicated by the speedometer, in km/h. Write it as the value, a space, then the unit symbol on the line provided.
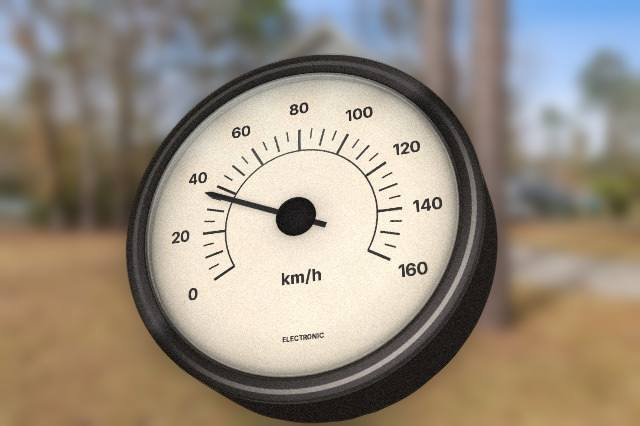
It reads 35 km/h
